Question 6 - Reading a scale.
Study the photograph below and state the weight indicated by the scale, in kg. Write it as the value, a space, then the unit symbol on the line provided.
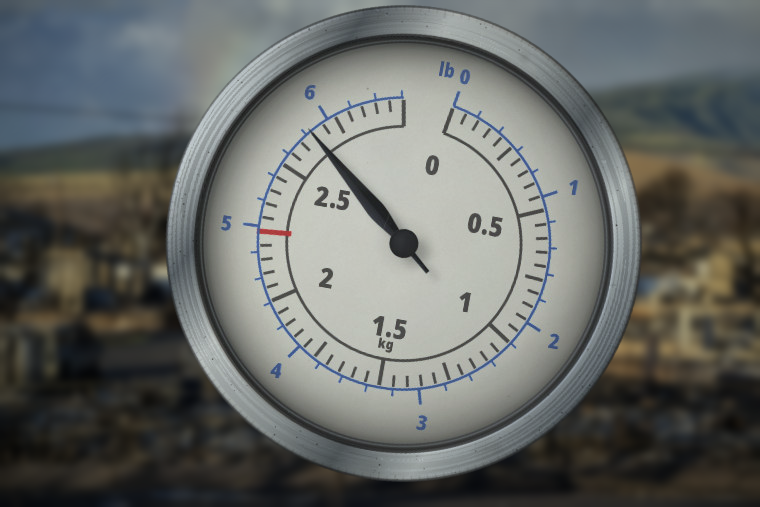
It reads 2.65 kg
